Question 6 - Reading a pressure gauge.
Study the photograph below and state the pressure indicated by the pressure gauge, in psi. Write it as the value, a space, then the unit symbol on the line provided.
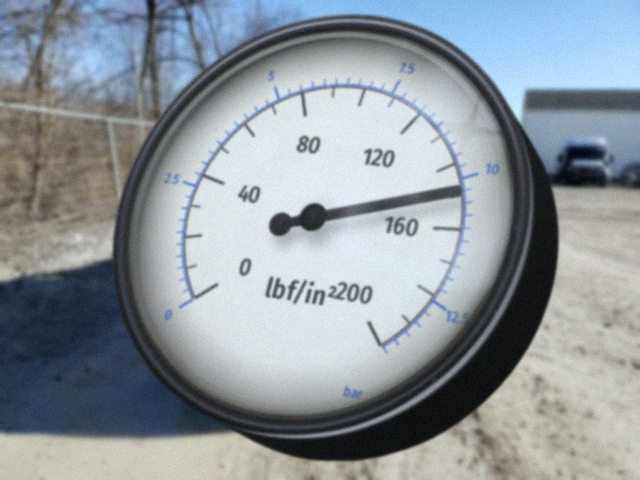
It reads 150 psi
